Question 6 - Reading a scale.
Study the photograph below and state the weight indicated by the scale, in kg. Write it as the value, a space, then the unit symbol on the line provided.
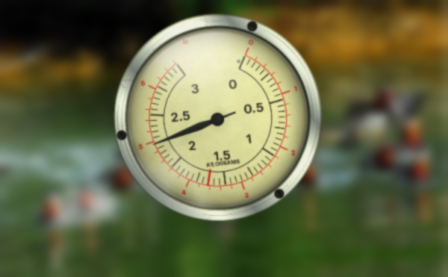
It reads 2.25 kg
